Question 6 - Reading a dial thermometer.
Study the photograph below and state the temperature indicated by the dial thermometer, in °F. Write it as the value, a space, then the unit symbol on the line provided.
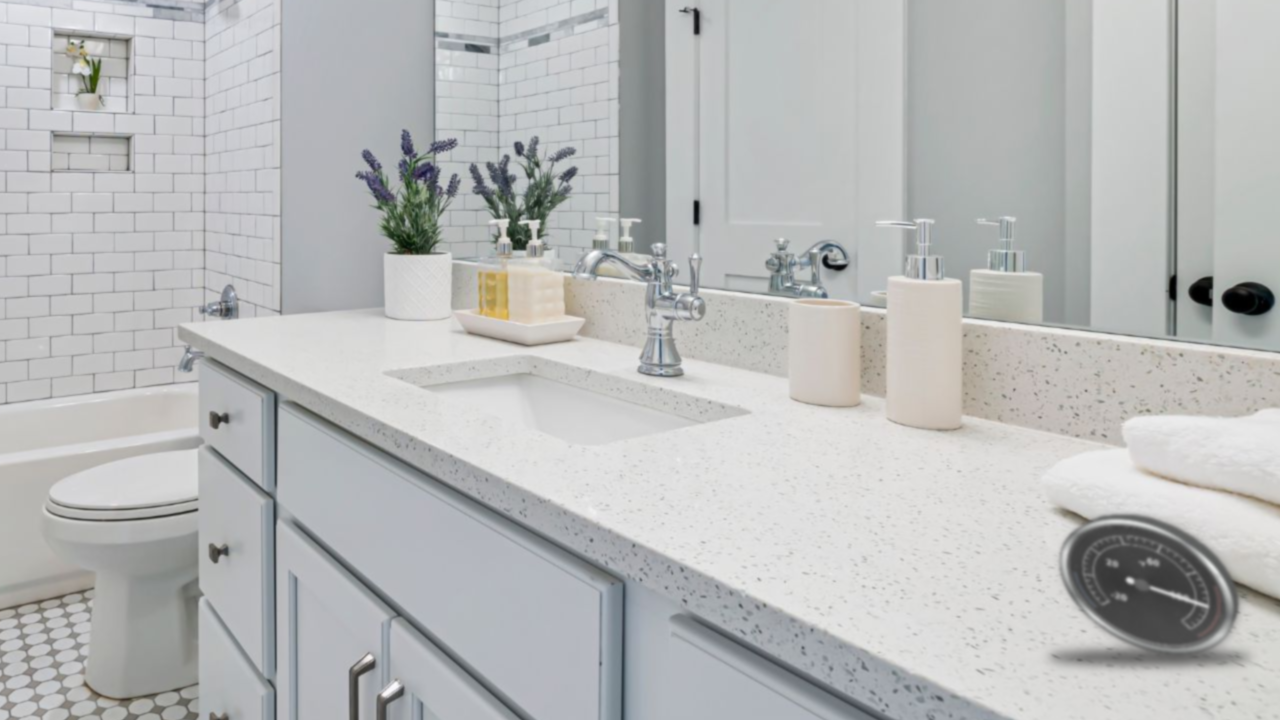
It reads 100 °F
